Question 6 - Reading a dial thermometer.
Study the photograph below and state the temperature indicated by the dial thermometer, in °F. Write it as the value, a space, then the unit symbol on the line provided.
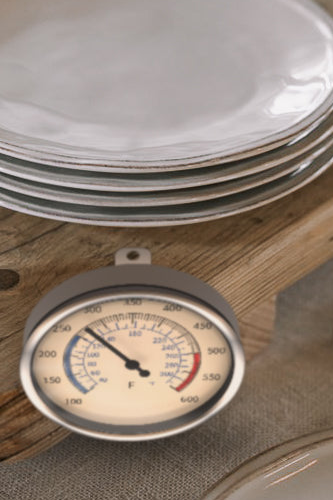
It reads 275 °F
